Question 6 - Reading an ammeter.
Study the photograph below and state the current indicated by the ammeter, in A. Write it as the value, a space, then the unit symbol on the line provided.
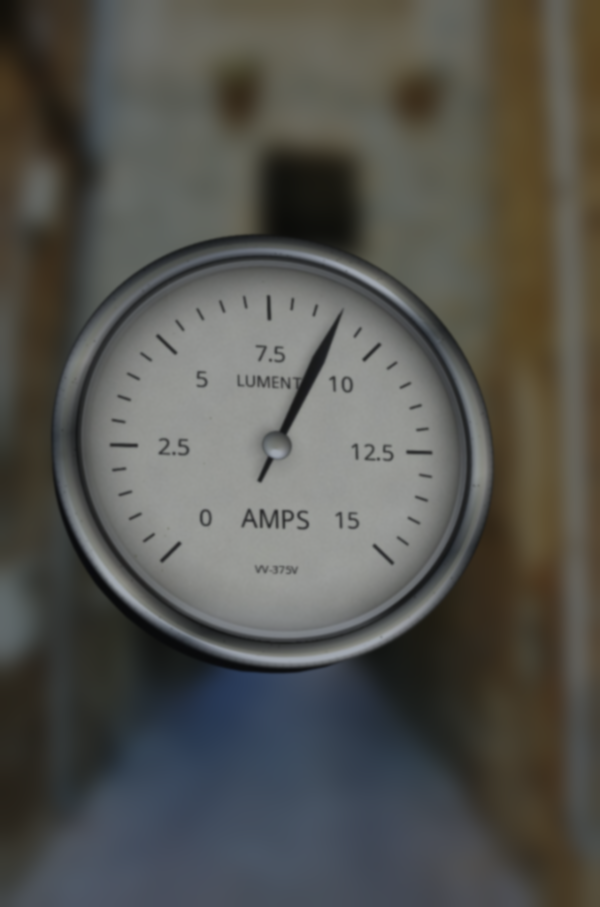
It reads 9 A
